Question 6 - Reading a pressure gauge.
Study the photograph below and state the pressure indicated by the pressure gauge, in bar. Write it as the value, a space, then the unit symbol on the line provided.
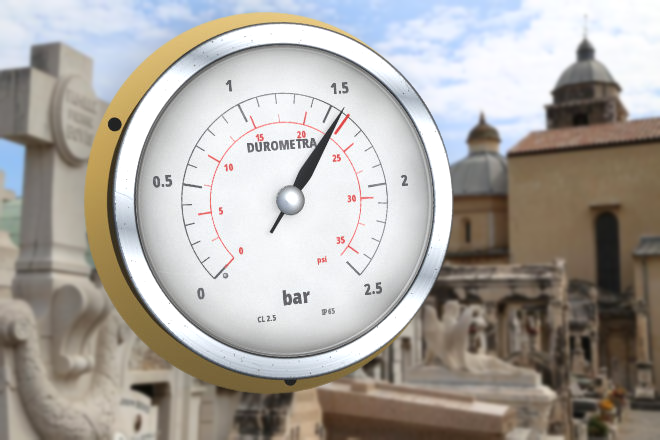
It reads 1.55 bar
